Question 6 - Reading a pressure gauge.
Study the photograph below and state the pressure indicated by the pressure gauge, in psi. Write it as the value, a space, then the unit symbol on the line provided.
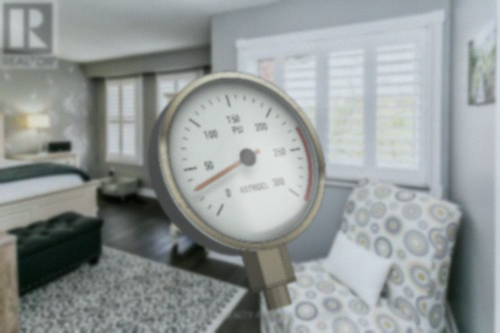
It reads 30 psi
